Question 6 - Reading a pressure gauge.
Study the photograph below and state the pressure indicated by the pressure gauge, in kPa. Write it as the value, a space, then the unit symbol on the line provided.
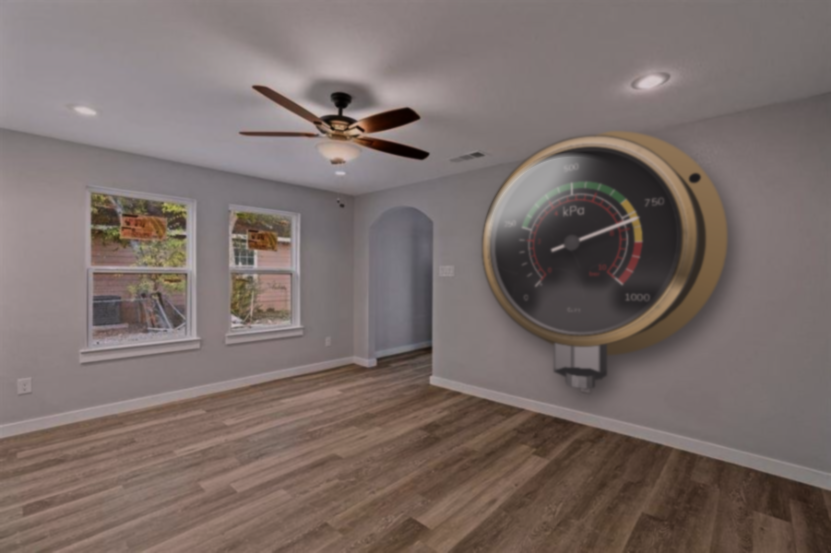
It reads 775 kPa
